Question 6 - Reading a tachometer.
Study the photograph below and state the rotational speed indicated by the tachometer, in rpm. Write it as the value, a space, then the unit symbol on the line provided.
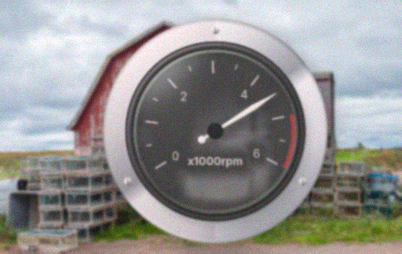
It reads 4500 rpm
